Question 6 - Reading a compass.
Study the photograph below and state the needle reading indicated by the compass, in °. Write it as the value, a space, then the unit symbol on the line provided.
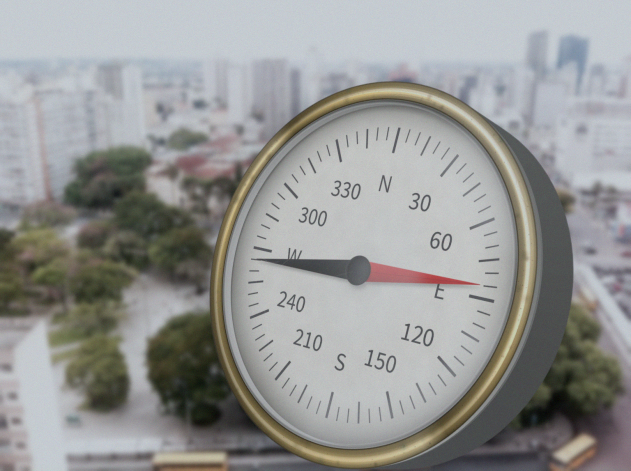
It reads 85 °
